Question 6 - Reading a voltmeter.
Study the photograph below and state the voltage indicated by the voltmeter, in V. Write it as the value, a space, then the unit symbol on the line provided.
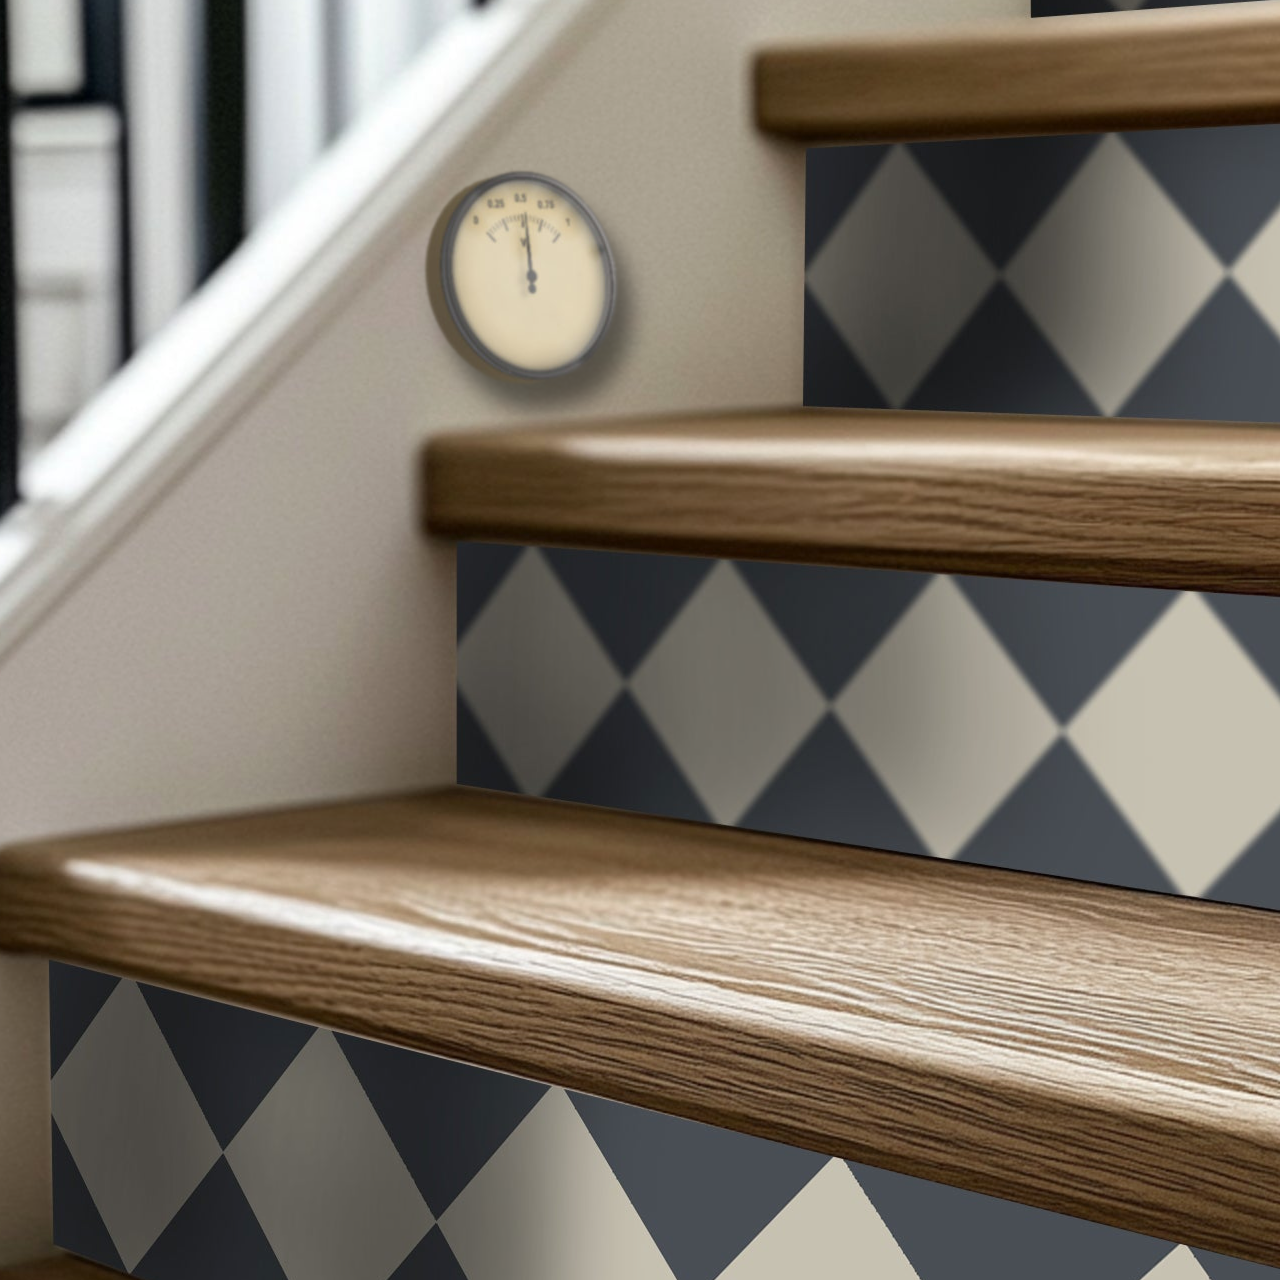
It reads 0.5 V
